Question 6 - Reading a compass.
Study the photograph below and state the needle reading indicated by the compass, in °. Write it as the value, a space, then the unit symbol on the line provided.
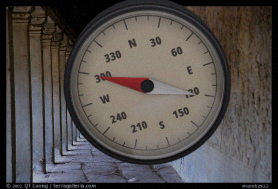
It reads 300 °
